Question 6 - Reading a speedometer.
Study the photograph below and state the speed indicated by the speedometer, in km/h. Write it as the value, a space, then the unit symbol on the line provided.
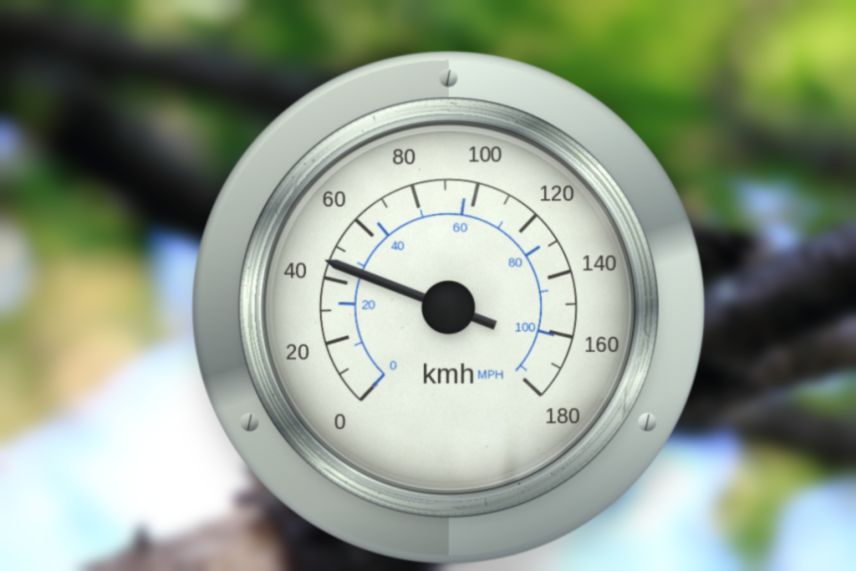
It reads 45 km/h
